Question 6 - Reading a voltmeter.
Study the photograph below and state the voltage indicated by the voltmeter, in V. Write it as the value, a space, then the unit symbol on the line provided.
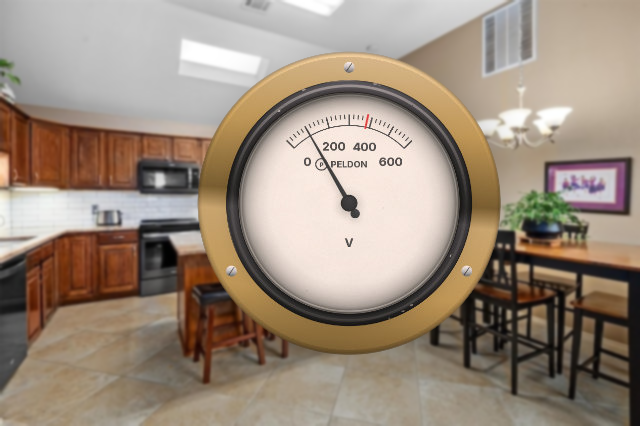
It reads 100 V
